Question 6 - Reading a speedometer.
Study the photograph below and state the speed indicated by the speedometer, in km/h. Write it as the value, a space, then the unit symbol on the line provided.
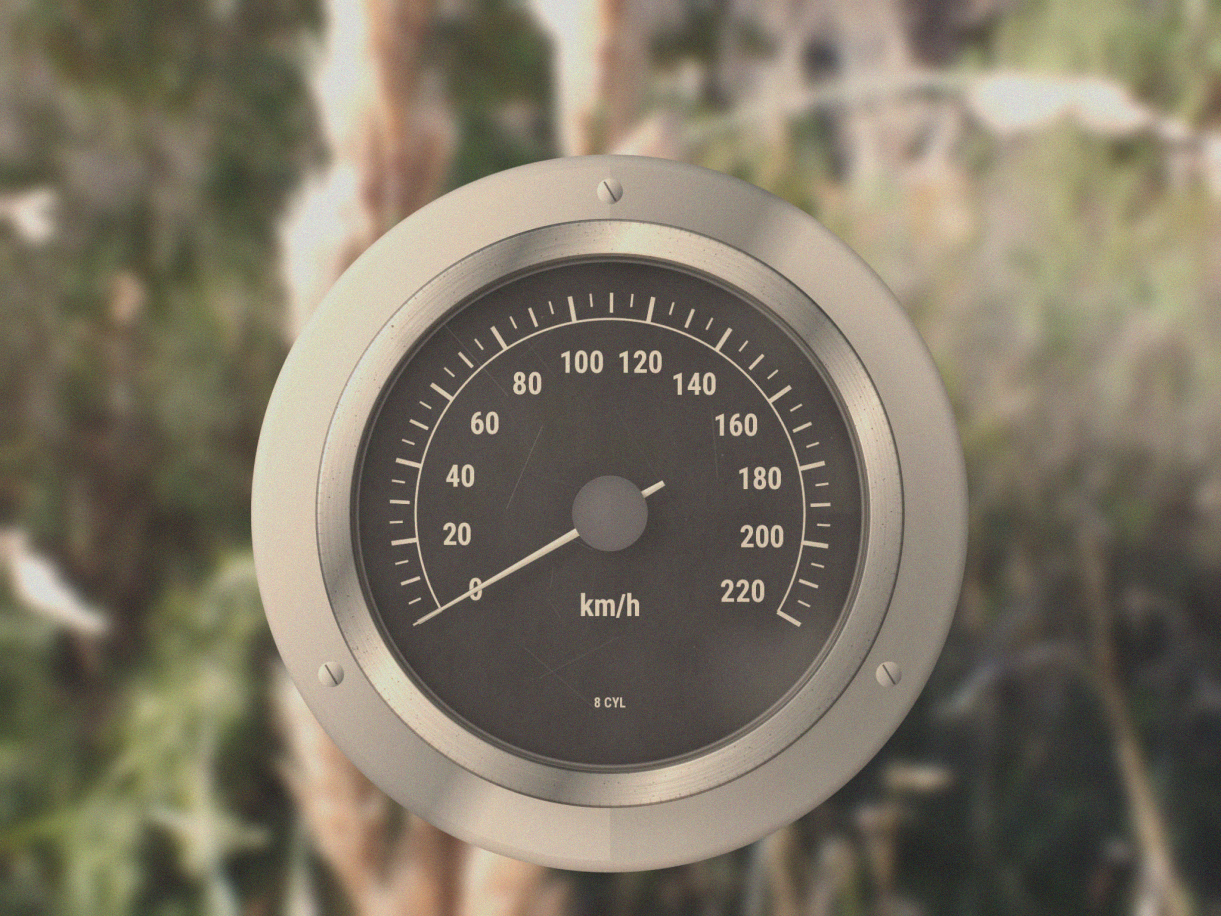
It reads 0 km/h
